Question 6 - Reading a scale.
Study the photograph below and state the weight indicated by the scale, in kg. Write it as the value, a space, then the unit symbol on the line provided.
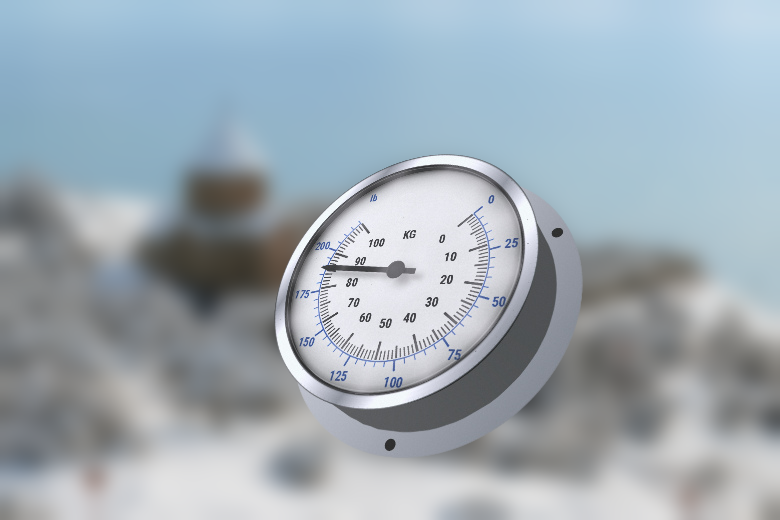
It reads 85 kg
